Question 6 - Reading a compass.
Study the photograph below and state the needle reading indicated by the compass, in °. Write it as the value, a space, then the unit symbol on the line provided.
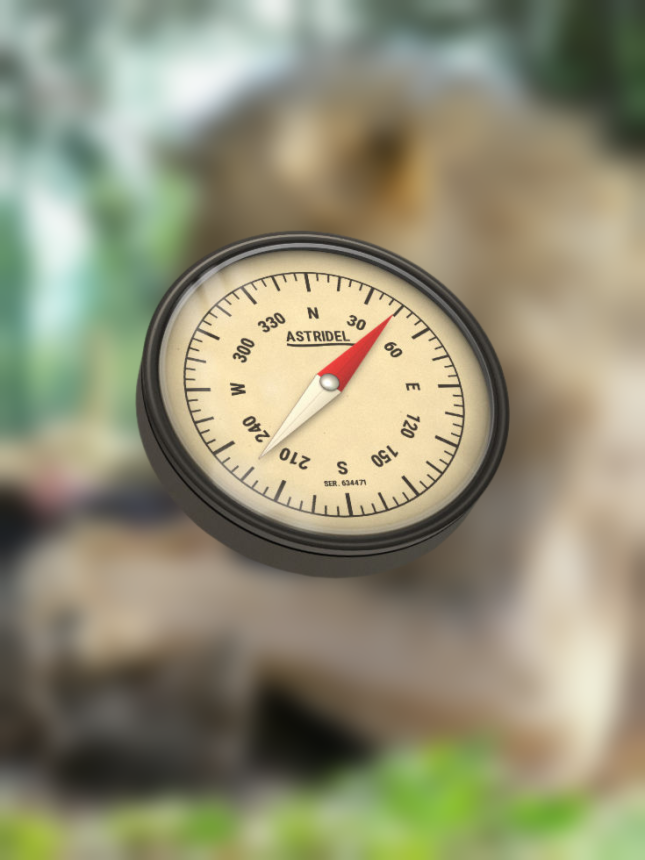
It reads 45 °
